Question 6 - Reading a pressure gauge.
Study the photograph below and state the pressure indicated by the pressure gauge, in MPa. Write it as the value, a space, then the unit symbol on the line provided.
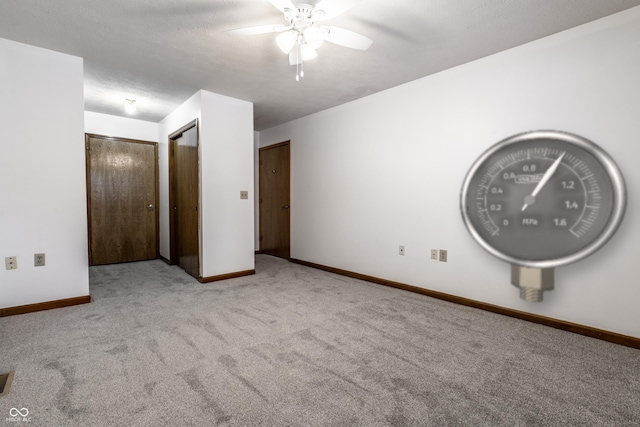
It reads 1 MPa
